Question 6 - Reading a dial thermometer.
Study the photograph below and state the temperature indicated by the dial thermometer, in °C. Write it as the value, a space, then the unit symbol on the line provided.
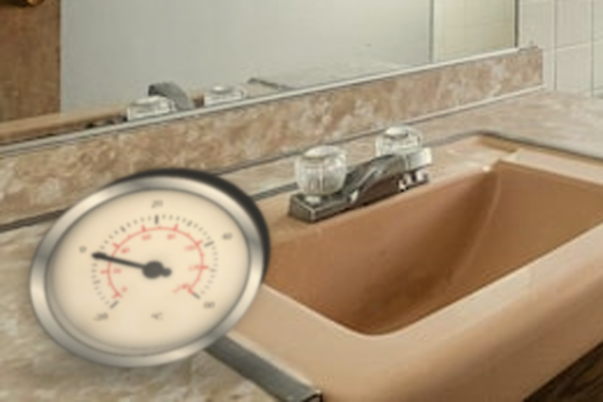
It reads 0 °C
